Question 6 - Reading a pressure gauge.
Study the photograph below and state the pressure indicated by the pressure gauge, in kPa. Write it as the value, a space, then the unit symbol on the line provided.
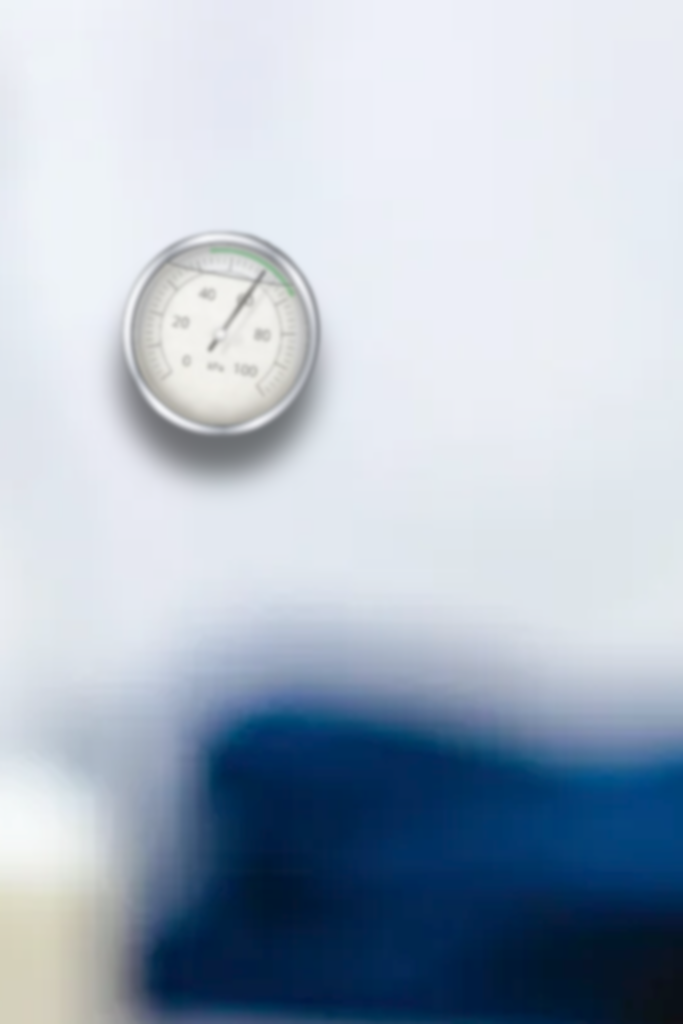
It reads 60 kPa
